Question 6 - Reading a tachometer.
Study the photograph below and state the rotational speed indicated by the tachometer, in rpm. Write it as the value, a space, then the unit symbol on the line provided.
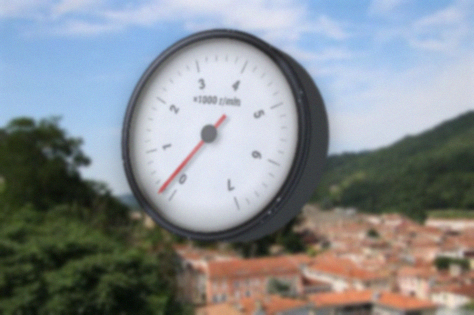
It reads 200 rpm
